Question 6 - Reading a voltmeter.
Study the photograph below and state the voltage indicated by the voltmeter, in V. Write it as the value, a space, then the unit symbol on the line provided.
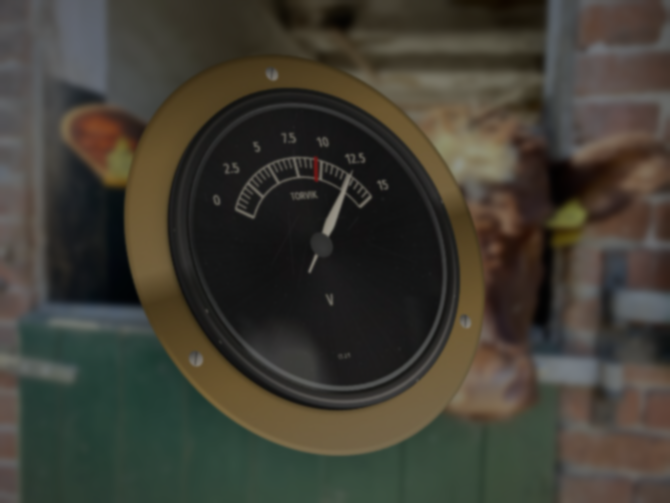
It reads 12.5 V
